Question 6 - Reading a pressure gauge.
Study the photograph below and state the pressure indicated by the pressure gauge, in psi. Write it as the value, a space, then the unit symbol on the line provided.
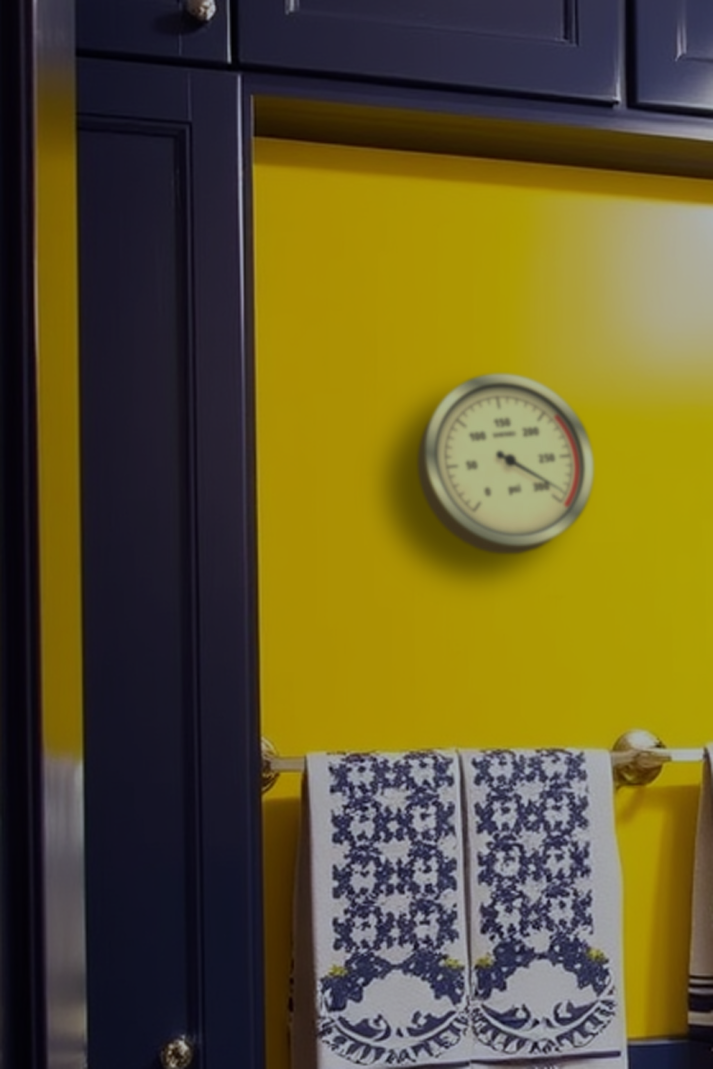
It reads 290 psi
